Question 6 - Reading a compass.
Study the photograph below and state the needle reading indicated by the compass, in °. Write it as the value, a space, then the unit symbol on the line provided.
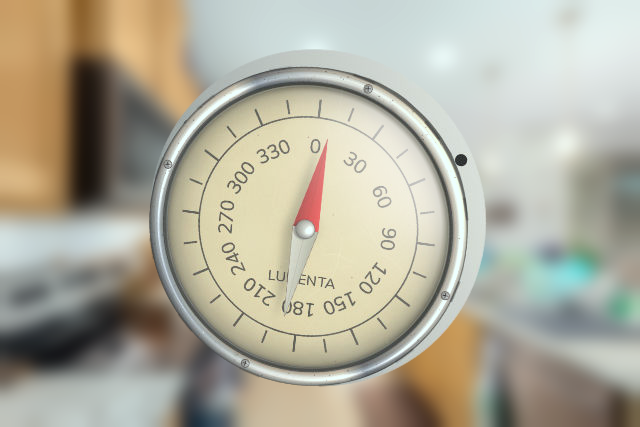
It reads 7.5 °
